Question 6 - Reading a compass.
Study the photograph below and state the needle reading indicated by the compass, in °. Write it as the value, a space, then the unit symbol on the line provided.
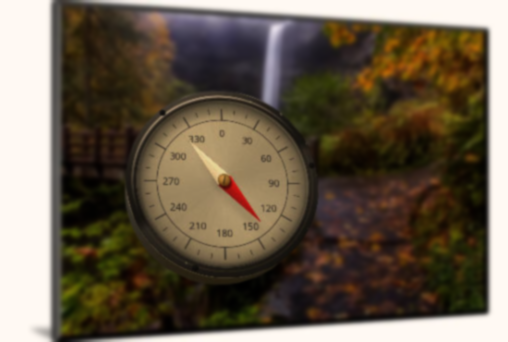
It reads 140 °
